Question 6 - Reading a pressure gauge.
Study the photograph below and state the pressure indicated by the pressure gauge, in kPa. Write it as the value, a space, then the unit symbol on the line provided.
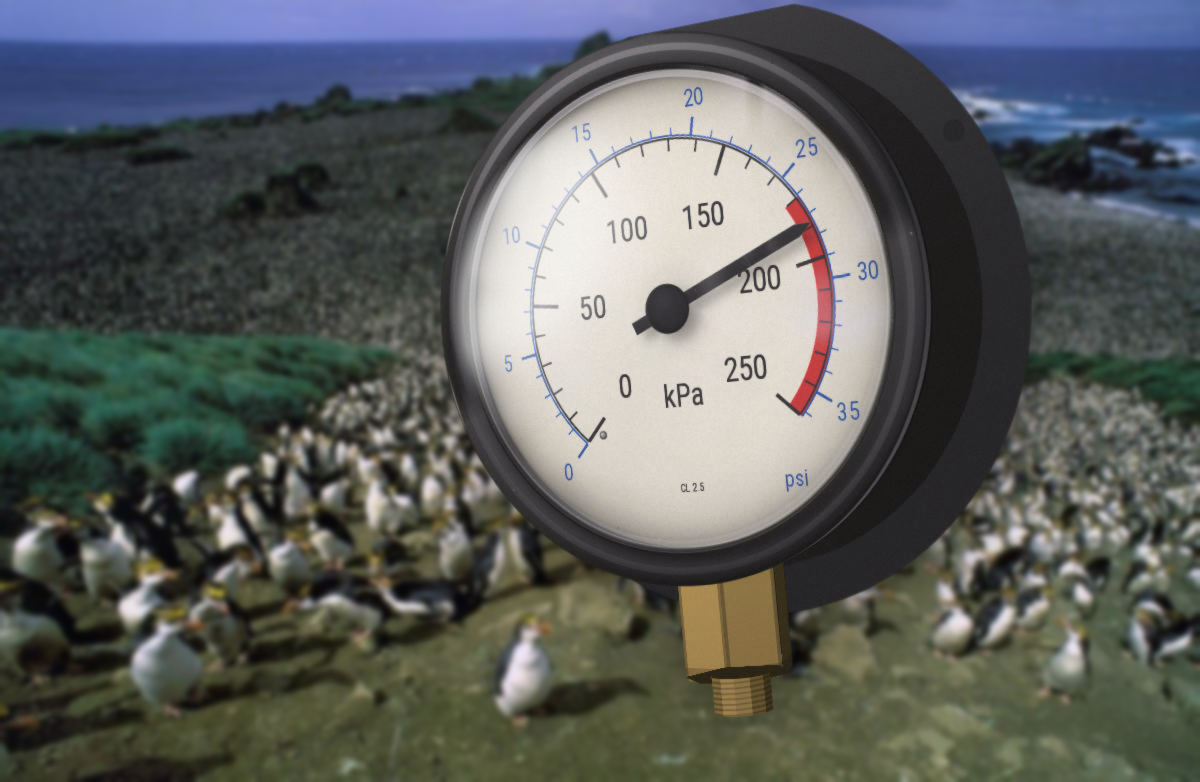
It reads 190 kPa
